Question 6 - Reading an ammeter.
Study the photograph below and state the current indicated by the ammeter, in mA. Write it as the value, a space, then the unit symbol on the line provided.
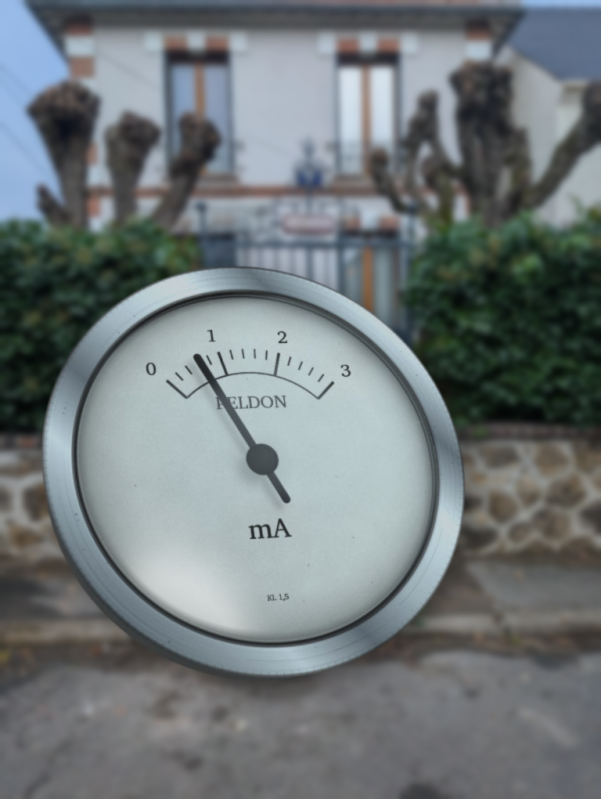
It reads 0.6 mA
